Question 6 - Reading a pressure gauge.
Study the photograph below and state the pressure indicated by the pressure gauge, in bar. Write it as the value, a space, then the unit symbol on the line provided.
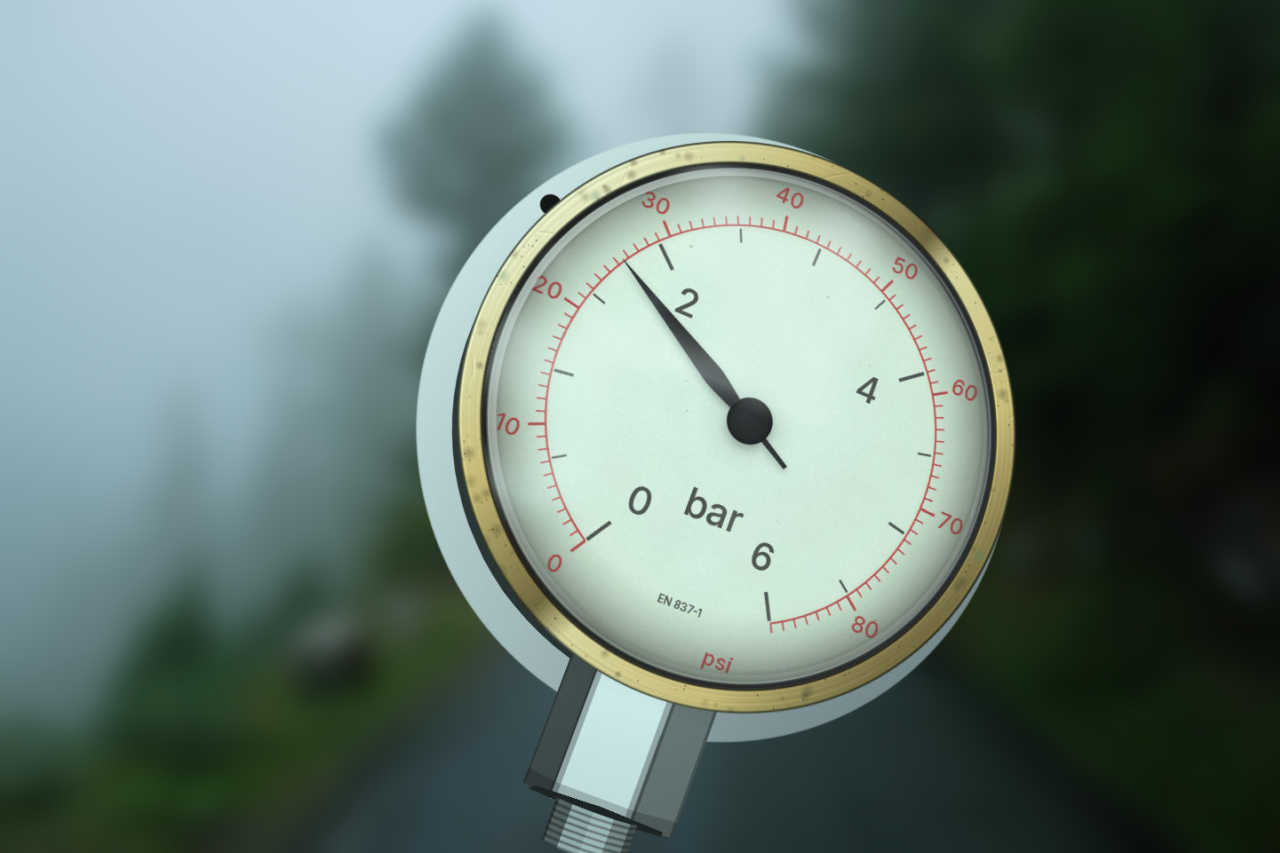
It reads 1.75 bar
